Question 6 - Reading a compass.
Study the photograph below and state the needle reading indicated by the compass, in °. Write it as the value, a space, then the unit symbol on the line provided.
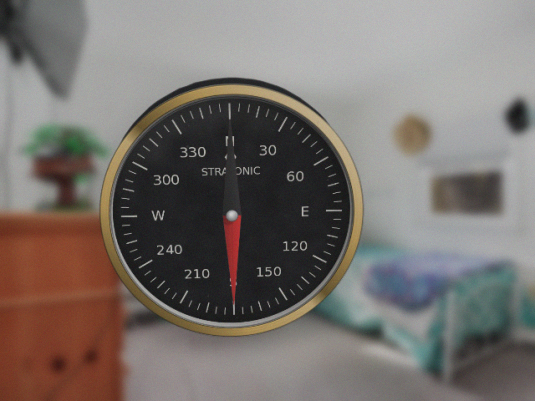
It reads 180 °
